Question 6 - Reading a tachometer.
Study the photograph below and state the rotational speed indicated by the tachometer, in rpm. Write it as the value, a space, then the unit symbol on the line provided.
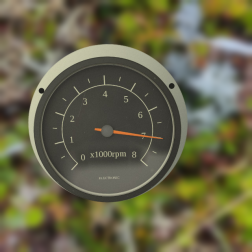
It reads 7000 rpm
